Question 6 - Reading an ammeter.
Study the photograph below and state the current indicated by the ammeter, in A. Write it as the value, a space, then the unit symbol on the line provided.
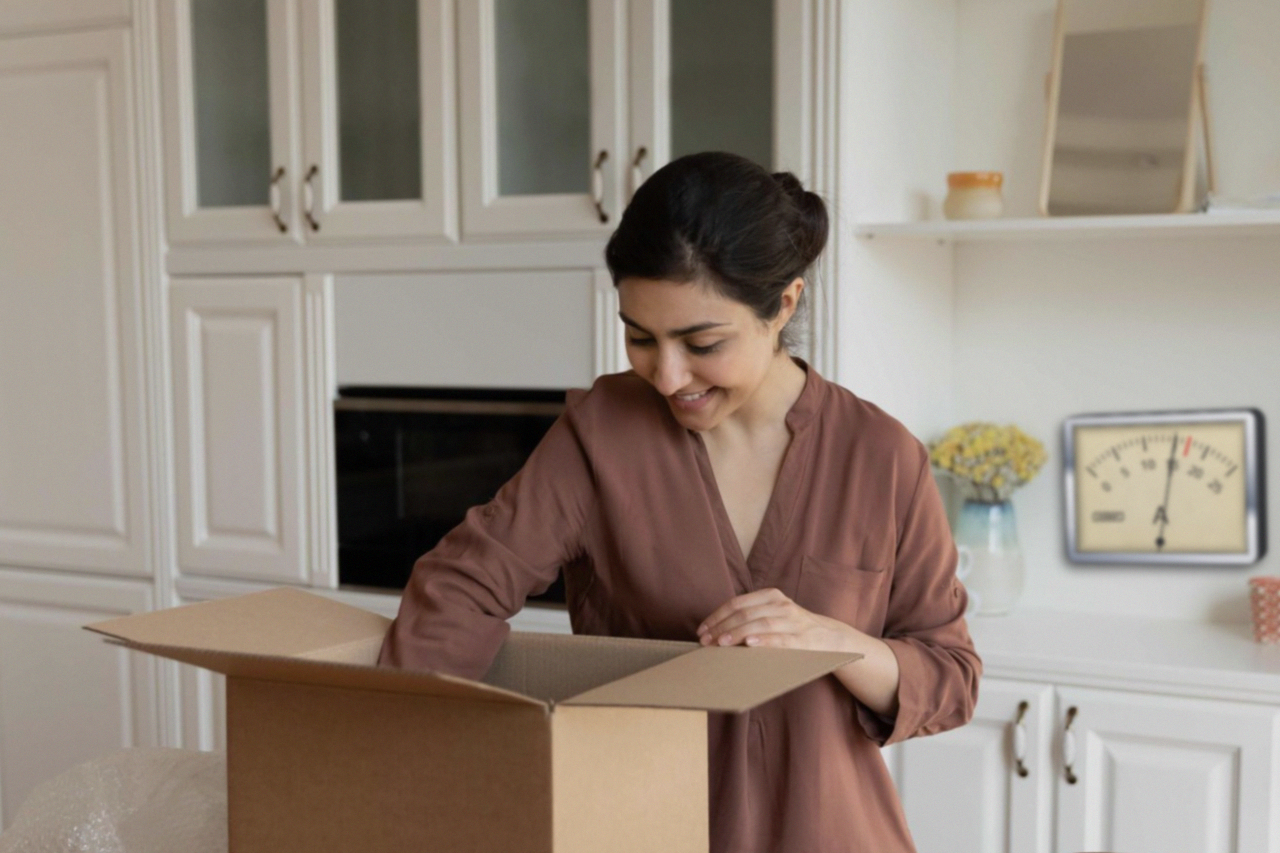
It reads 15 A
